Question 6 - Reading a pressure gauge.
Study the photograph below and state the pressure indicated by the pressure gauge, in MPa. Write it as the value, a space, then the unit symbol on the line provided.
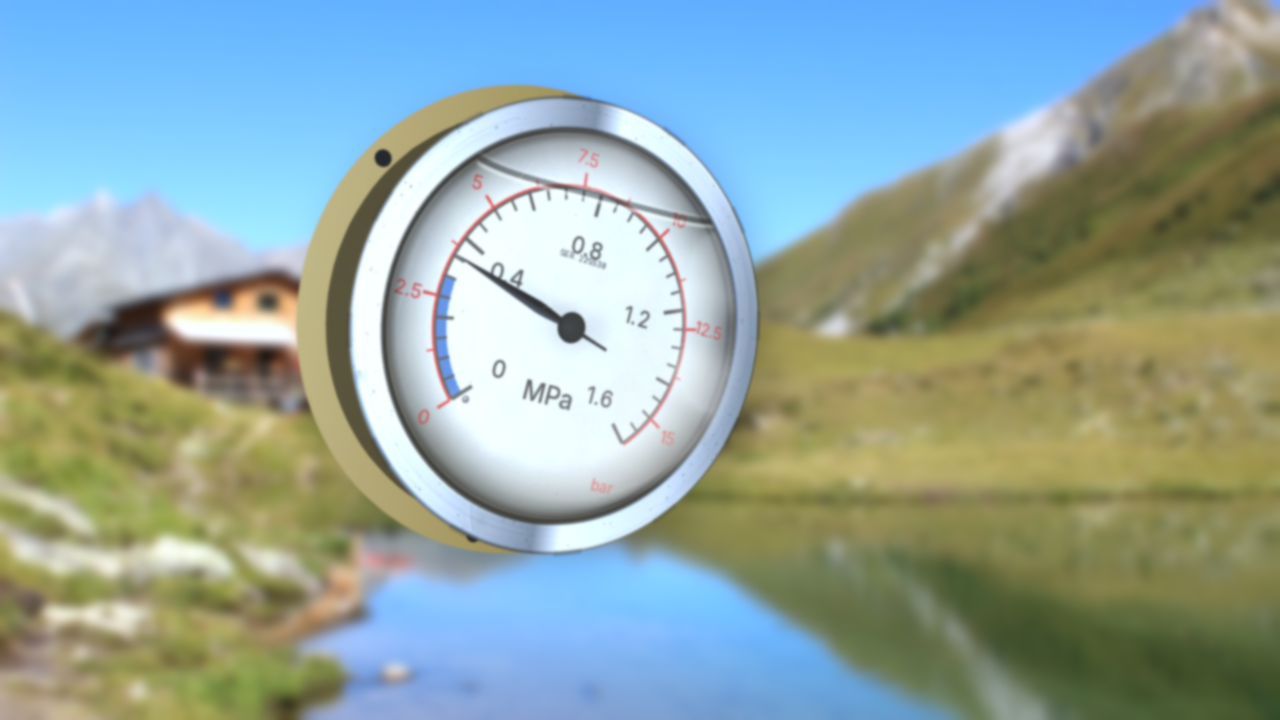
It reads 0.35 MPa
